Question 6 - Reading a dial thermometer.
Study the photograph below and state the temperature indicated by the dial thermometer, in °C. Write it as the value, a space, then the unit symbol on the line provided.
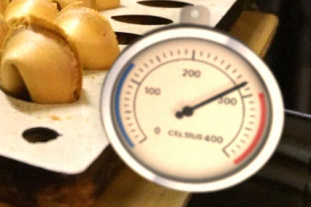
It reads 280 °C
